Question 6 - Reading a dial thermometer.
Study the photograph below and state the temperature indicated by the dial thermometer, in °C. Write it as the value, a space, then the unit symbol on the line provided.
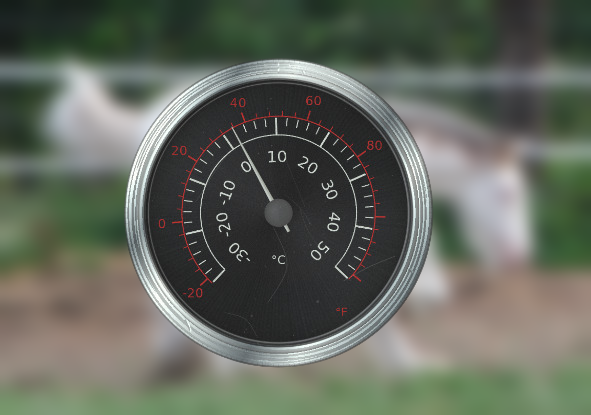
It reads 2 °C
